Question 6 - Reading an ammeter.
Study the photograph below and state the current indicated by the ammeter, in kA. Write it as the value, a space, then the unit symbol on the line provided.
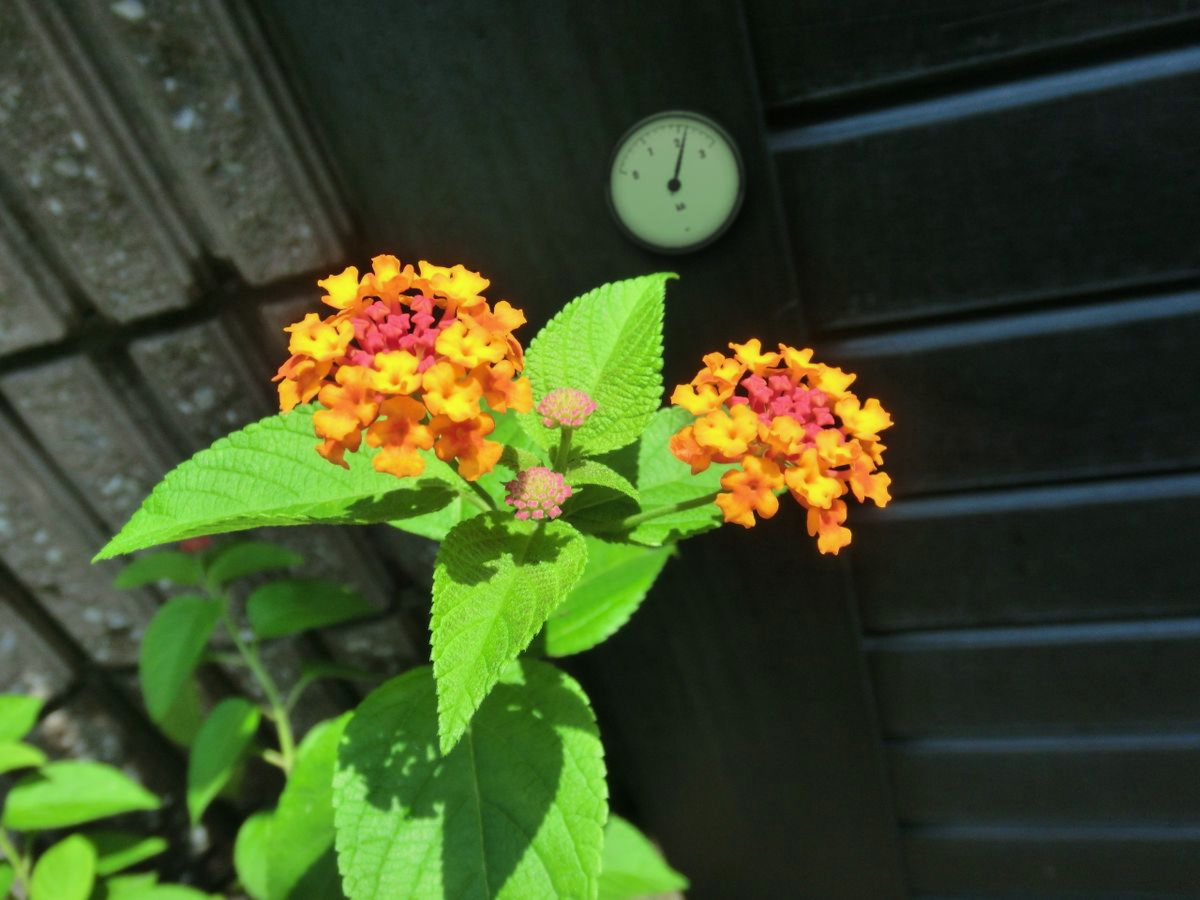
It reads 2.2 kA
